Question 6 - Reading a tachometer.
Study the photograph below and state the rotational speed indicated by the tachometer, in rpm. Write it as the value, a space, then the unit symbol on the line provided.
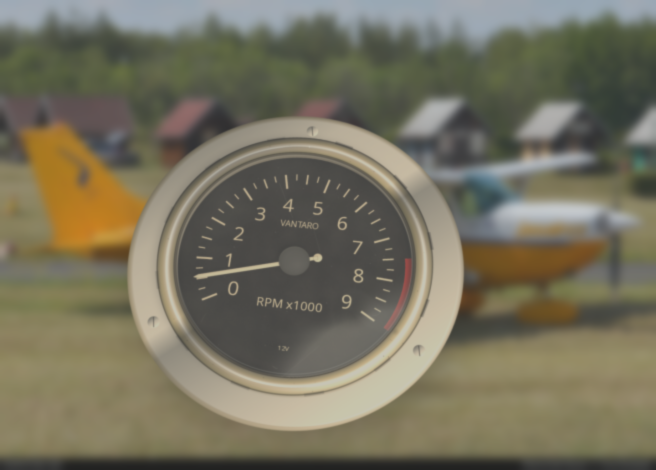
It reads 500 rpm
